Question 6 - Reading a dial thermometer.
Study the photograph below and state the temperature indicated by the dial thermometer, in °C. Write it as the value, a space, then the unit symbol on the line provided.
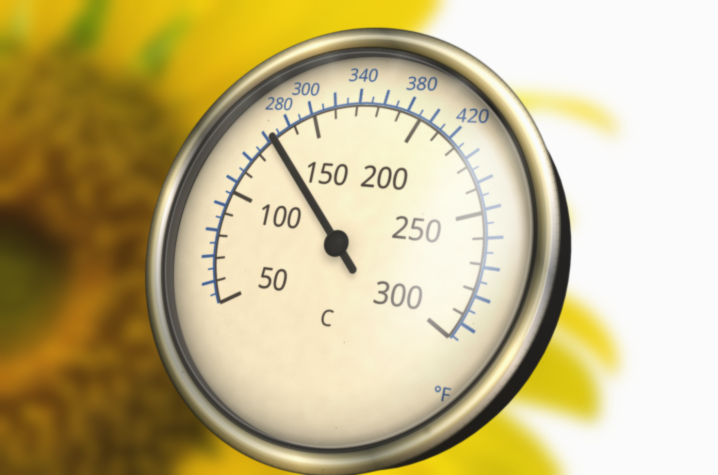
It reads 130 °C
